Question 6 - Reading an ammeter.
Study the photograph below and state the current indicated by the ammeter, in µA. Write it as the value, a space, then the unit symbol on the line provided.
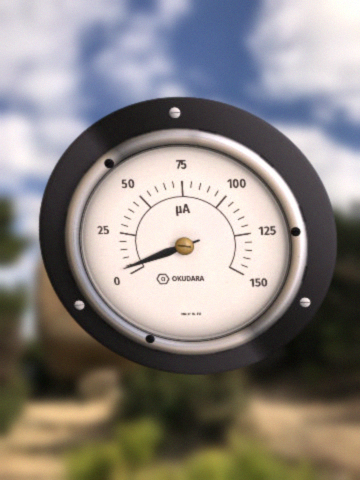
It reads 5 µA
